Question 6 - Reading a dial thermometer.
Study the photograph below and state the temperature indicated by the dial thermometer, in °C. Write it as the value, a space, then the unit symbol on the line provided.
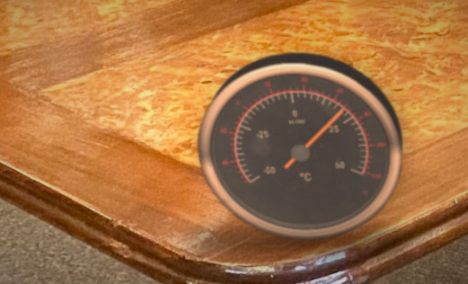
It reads 20 °C
